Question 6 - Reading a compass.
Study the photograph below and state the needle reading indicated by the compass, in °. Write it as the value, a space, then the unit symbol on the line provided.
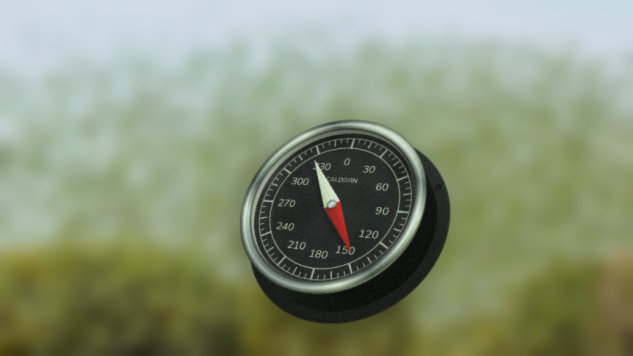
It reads 145 °
